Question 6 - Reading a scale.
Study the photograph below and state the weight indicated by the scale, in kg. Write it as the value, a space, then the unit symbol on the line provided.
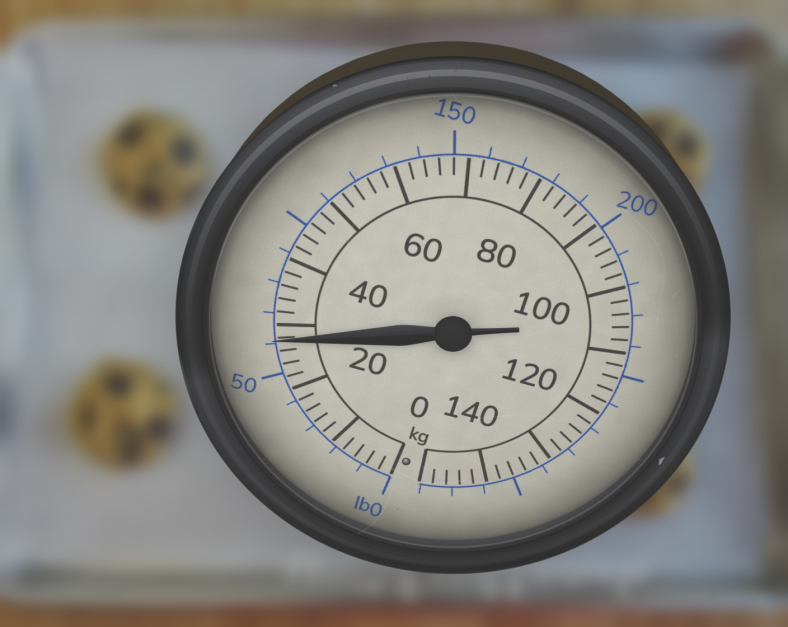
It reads 28 kg
